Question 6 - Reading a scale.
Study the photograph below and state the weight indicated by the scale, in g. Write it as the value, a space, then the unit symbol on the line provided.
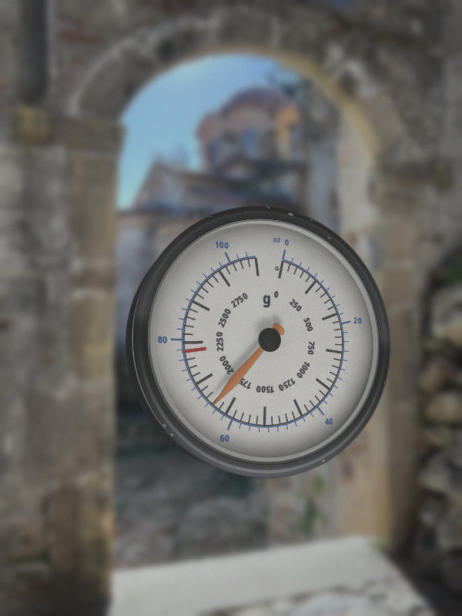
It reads 1850 g
